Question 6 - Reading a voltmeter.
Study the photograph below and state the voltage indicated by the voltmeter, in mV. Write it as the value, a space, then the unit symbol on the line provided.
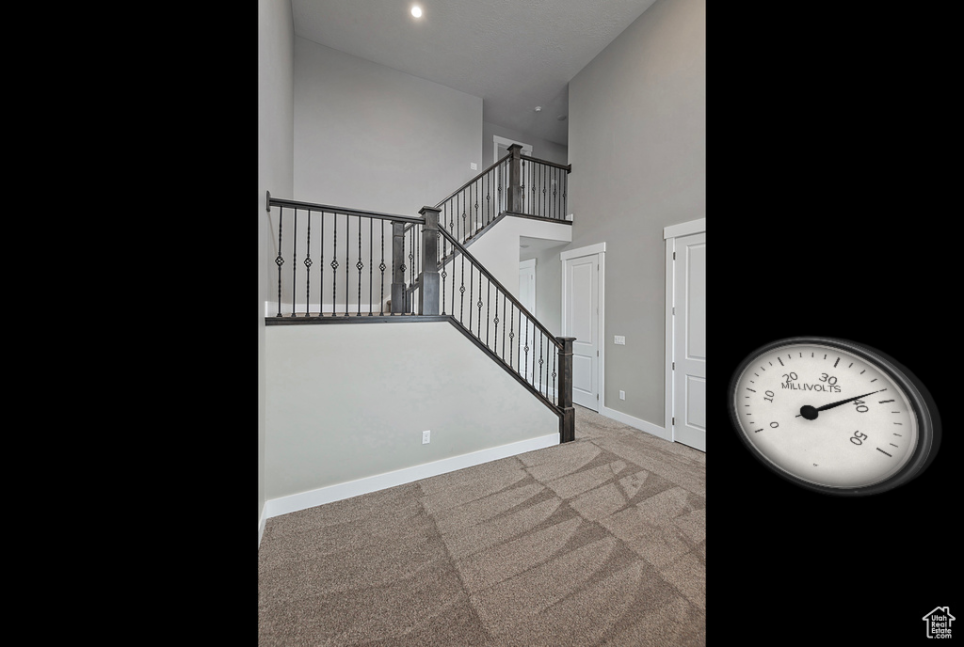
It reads 38 mV
